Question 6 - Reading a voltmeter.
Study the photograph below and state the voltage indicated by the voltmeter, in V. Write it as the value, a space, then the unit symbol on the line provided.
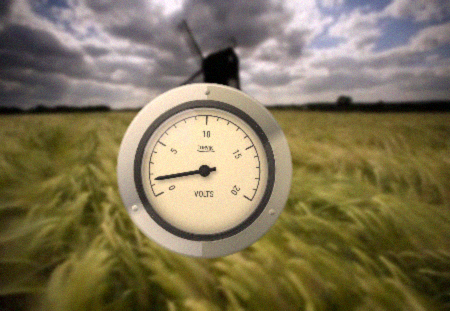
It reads 1.5 V
